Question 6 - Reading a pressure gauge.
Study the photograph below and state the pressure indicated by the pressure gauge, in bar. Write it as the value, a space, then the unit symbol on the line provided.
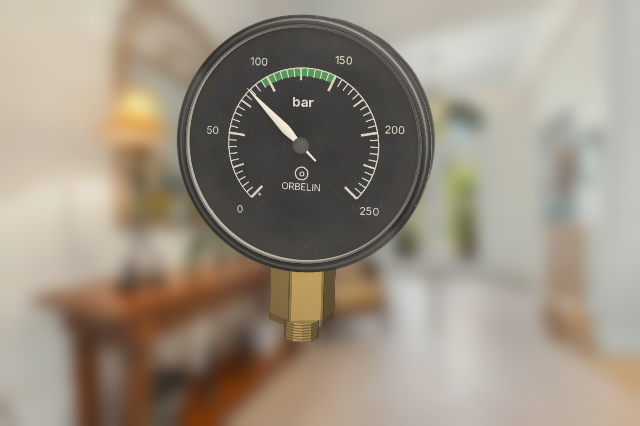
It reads 85 bar
